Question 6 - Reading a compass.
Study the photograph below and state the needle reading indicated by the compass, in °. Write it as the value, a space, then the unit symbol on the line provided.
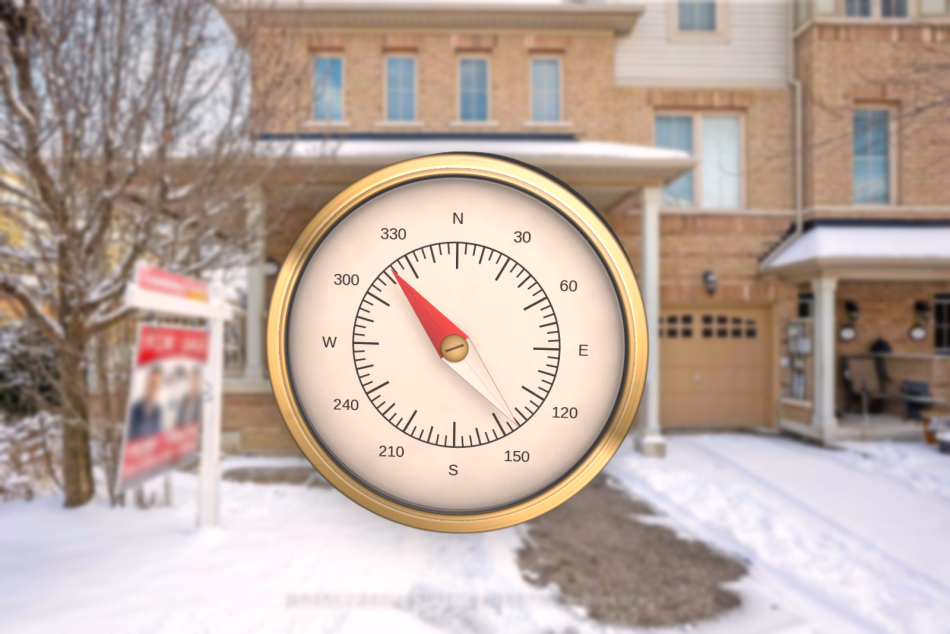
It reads 320 °
